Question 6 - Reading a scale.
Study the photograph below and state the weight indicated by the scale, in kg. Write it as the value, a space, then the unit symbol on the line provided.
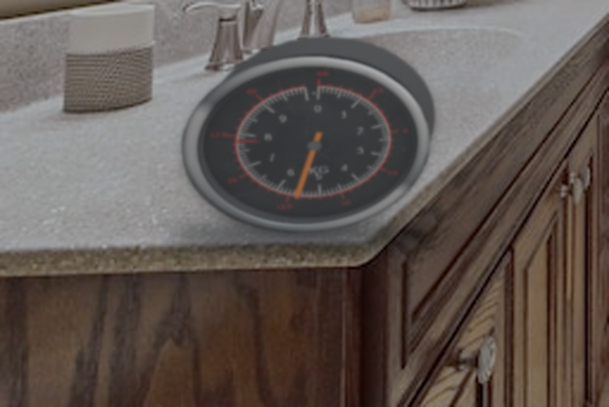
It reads 5.5 kg
